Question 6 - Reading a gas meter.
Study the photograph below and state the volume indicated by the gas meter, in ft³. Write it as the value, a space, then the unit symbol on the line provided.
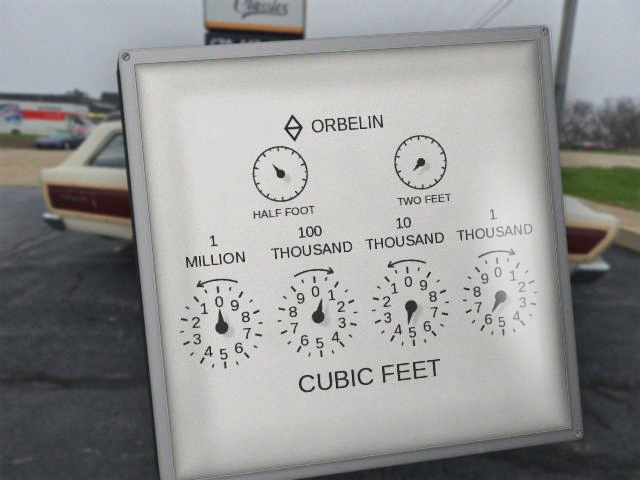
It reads 4600 ft³
